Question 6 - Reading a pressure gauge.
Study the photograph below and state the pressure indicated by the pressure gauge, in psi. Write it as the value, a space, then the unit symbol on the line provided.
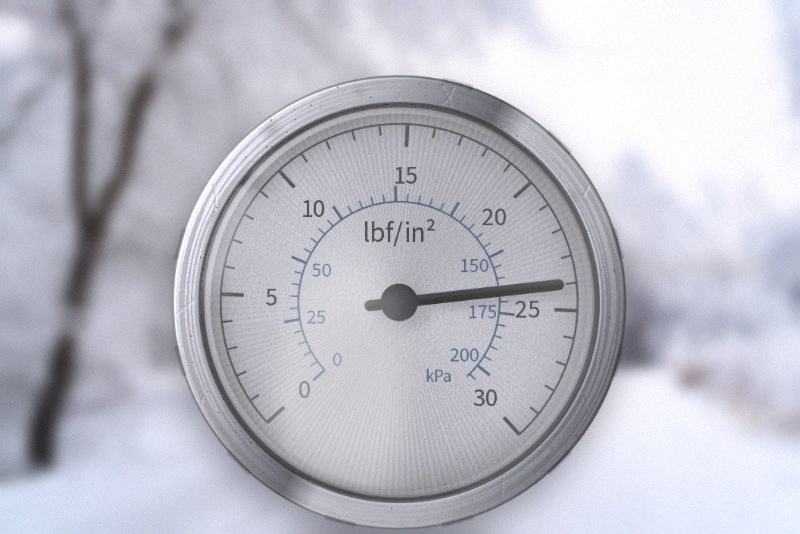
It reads 24 psi
